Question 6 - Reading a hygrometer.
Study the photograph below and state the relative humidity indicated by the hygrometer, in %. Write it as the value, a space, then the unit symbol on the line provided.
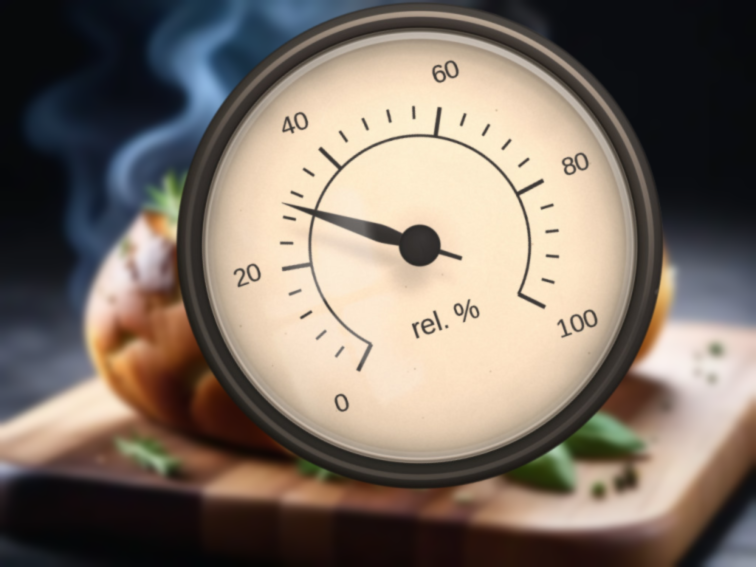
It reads 30 %
